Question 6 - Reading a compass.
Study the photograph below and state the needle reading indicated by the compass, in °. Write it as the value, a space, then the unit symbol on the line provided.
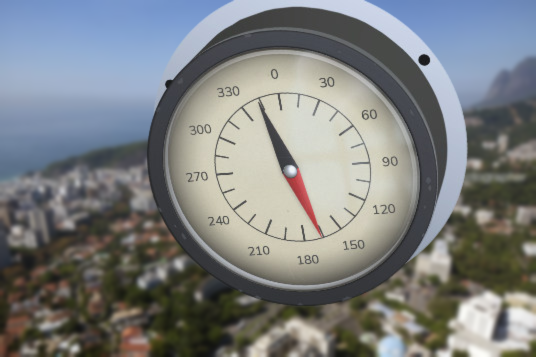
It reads 165 °
